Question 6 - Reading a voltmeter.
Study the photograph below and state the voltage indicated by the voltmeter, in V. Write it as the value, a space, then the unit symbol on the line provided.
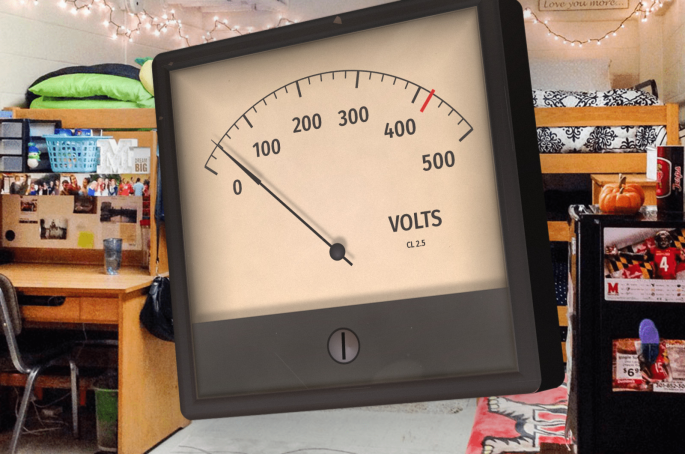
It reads 40 V
